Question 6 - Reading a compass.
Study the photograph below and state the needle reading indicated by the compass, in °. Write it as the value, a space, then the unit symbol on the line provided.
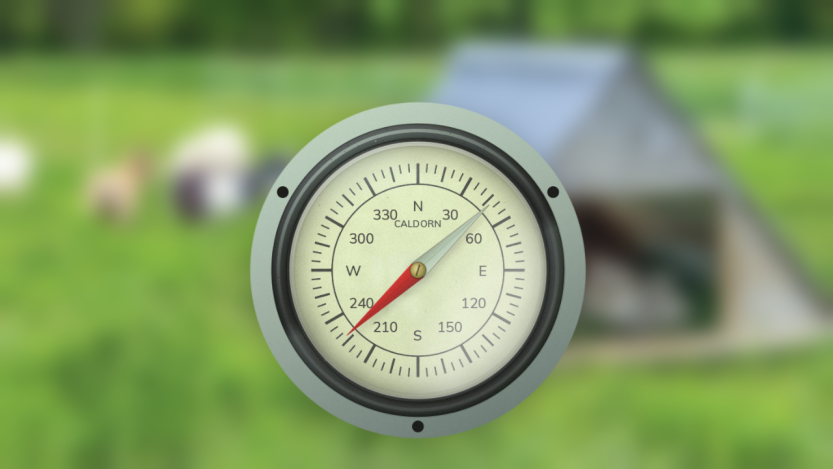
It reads 227.5 °
